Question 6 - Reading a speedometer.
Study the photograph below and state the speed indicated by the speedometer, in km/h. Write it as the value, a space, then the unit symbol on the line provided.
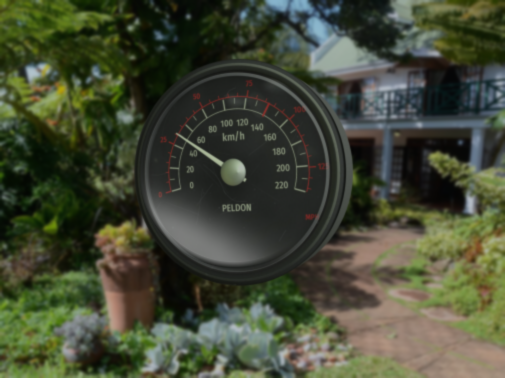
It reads 50 km/h
